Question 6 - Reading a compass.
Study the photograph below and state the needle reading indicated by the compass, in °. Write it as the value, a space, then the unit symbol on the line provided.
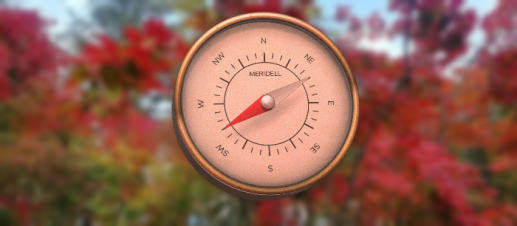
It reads 240 °
